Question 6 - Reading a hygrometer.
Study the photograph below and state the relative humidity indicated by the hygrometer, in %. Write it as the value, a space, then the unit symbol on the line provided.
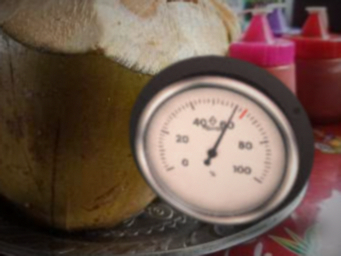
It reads 60 %
